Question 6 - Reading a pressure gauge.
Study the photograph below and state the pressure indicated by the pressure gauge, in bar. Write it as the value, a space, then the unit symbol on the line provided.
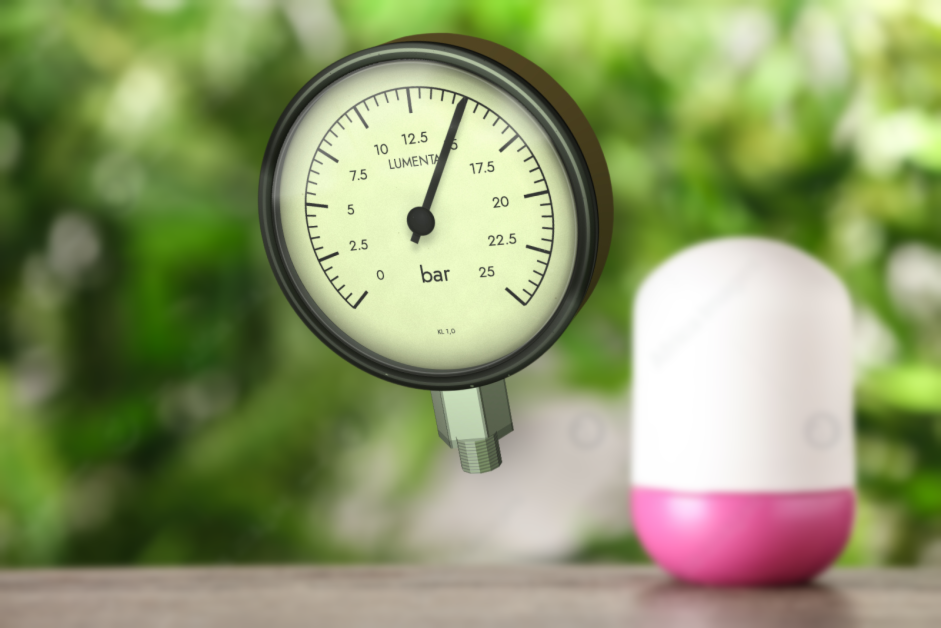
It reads 15 bar
